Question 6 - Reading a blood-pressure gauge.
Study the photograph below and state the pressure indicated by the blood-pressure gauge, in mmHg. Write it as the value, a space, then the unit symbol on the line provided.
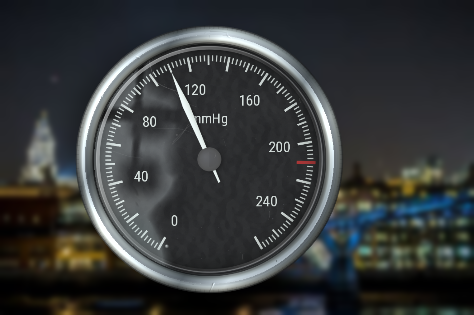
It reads 110 mmHg
